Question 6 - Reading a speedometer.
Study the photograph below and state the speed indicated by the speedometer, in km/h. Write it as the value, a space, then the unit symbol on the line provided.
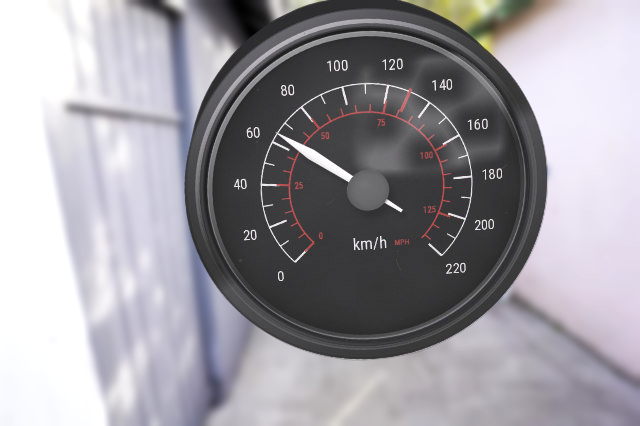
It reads 65 km/h
